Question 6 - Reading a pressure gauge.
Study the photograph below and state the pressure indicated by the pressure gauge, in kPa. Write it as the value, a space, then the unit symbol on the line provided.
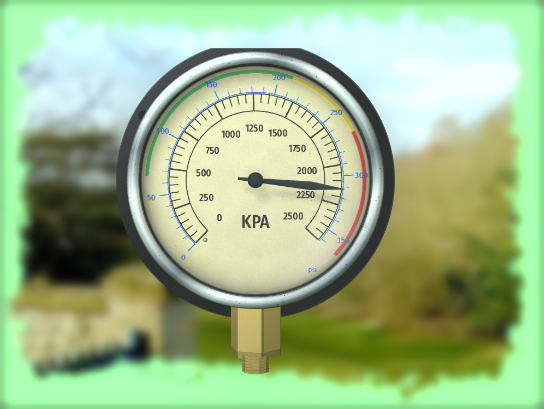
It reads 2150 kPa
